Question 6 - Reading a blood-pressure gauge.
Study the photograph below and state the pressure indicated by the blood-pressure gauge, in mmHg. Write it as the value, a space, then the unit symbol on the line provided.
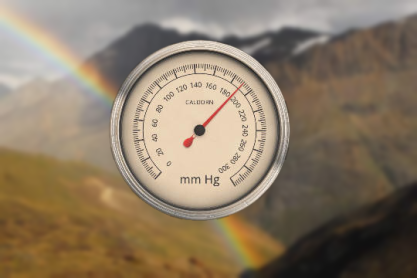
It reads 190 mmHg
